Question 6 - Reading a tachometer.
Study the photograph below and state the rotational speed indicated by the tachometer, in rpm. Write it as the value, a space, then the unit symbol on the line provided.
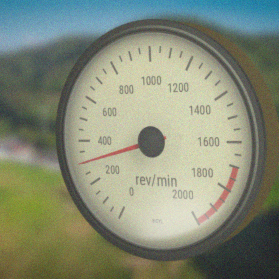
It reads 300 rpm
